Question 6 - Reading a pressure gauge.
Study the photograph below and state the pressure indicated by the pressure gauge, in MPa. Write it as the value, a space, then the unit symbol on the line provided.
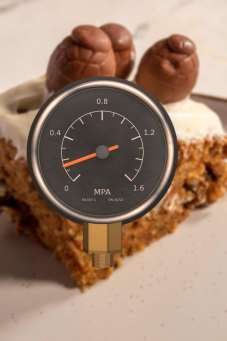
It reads 0.15 MPa
